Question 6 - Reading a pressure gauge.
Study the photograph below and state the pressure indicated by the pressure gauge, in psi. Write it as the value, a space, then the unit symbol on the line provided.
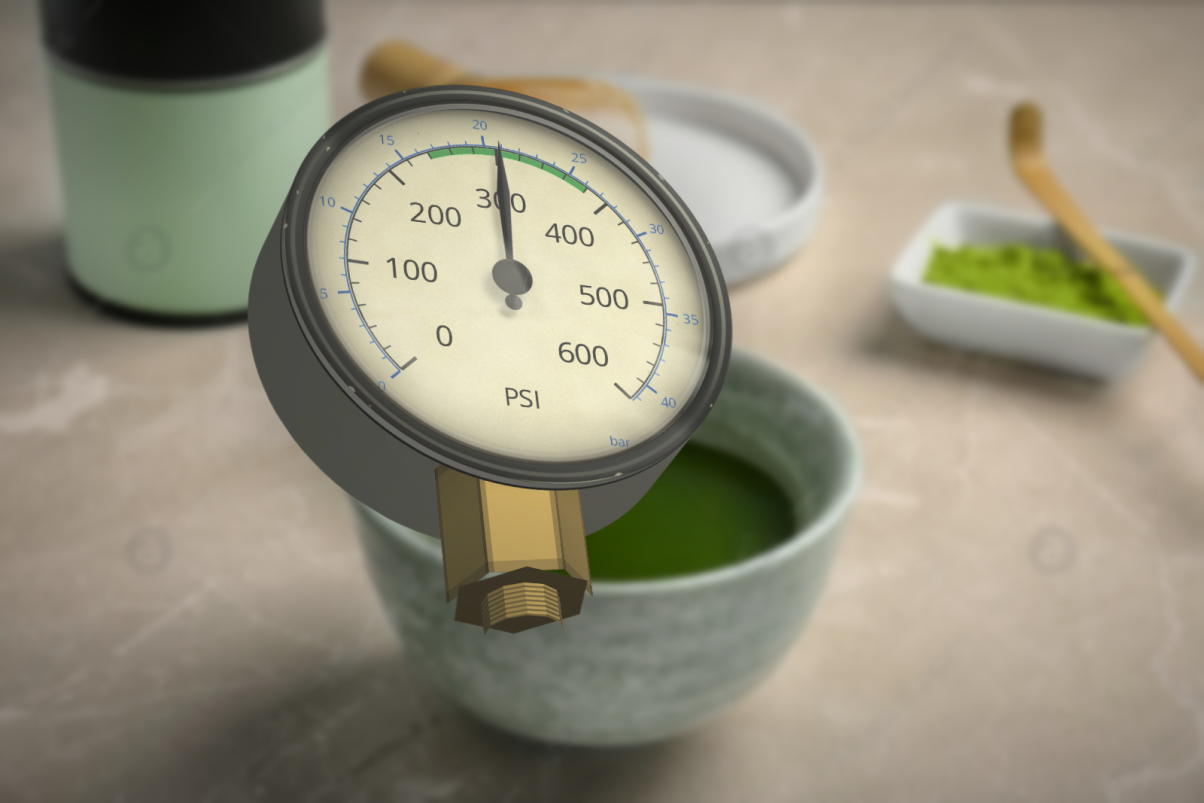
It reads 300 psi
